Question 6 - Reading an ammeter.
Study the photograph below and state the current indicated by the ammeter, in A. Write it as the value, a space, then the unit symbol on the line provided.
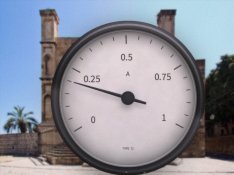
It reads 0.2 A
